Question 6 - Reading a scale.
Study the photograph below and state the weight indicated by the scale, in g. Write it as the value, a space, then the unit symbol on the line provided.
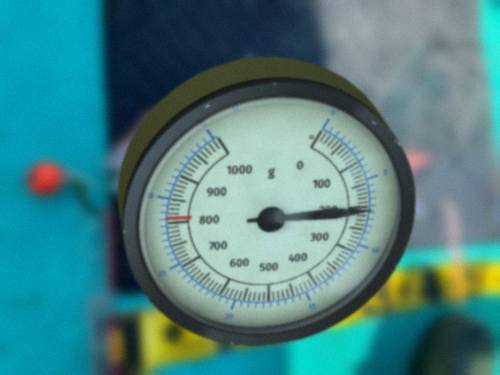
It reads 200 g
